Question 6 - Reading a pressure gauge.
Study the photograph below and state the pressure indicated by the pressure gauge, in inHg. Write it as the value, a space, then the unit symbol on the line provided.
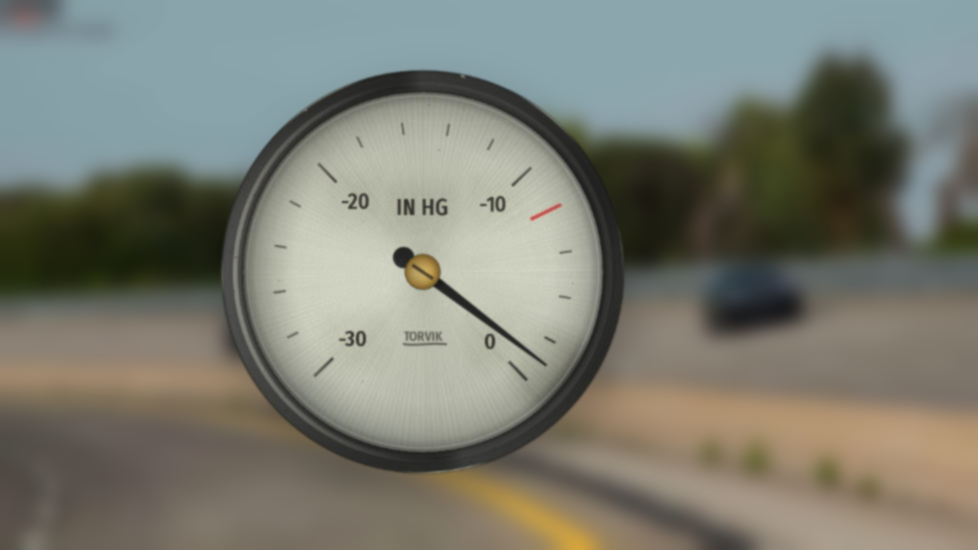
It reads -1 inHg
